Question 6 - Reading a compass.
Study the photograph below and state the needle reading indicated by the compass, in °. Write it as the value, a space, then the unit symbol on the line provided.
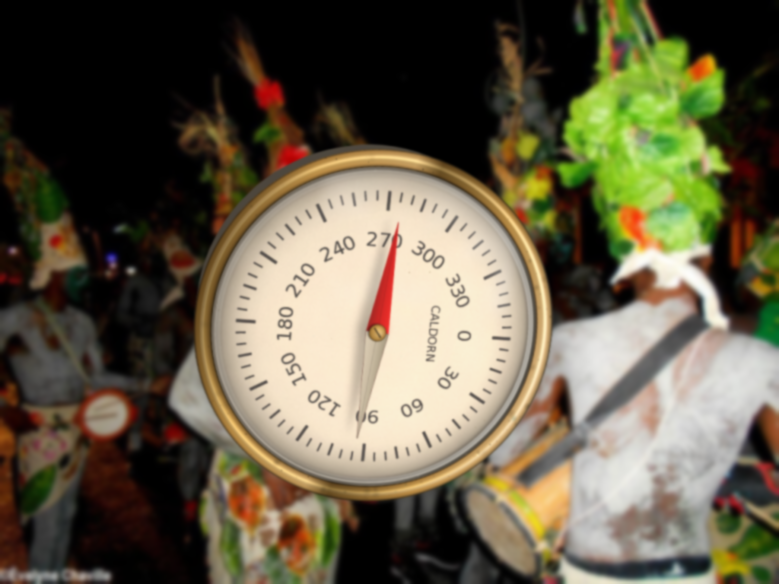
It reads 275 °
